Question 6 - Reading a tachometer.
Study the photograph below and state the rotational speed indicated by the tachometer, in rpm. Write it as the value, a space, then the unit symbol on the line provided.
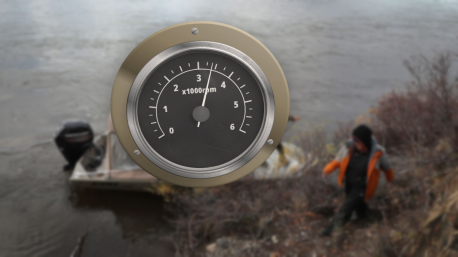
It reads 3375 rpm
